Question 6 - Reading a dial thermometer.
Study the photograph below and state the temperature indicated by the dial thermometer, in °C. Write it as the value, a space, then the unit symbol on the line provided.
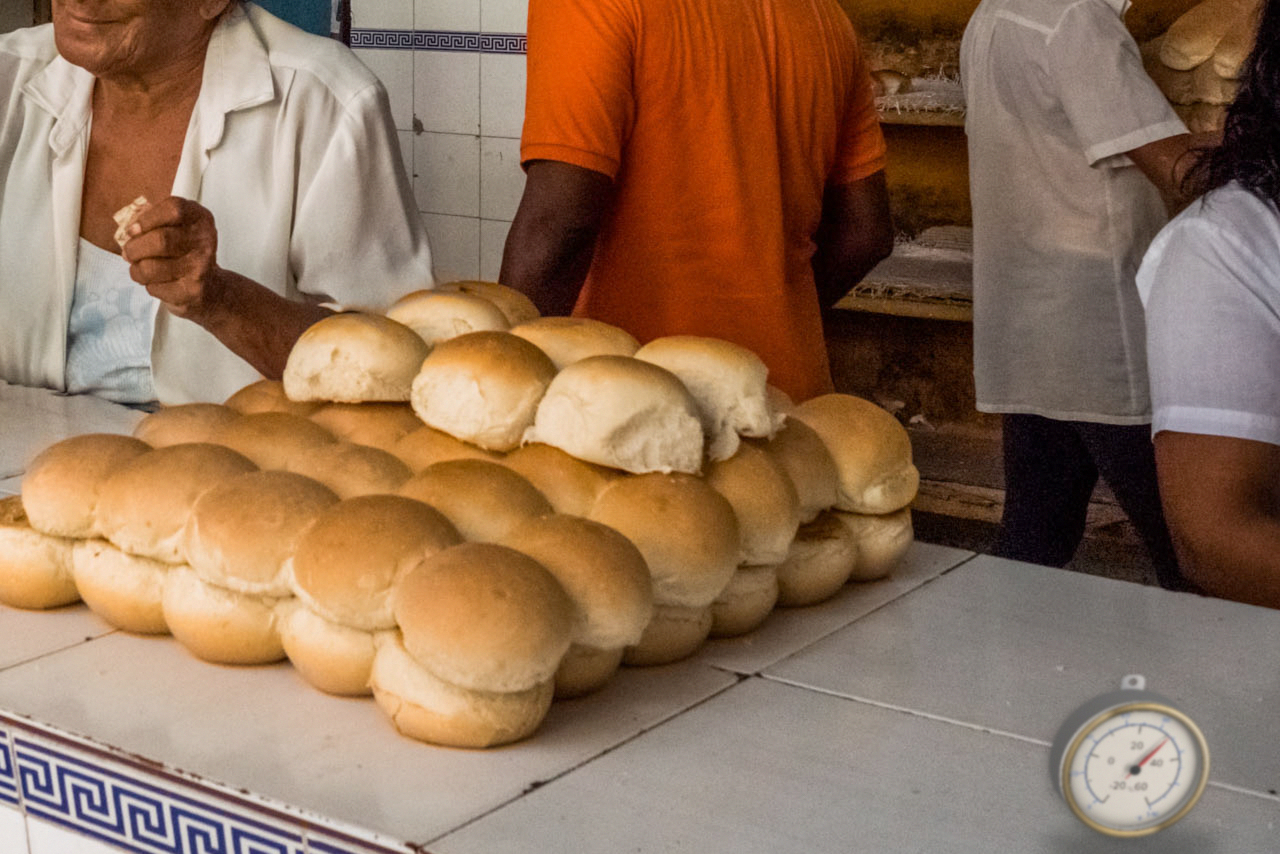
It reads 30 °C
